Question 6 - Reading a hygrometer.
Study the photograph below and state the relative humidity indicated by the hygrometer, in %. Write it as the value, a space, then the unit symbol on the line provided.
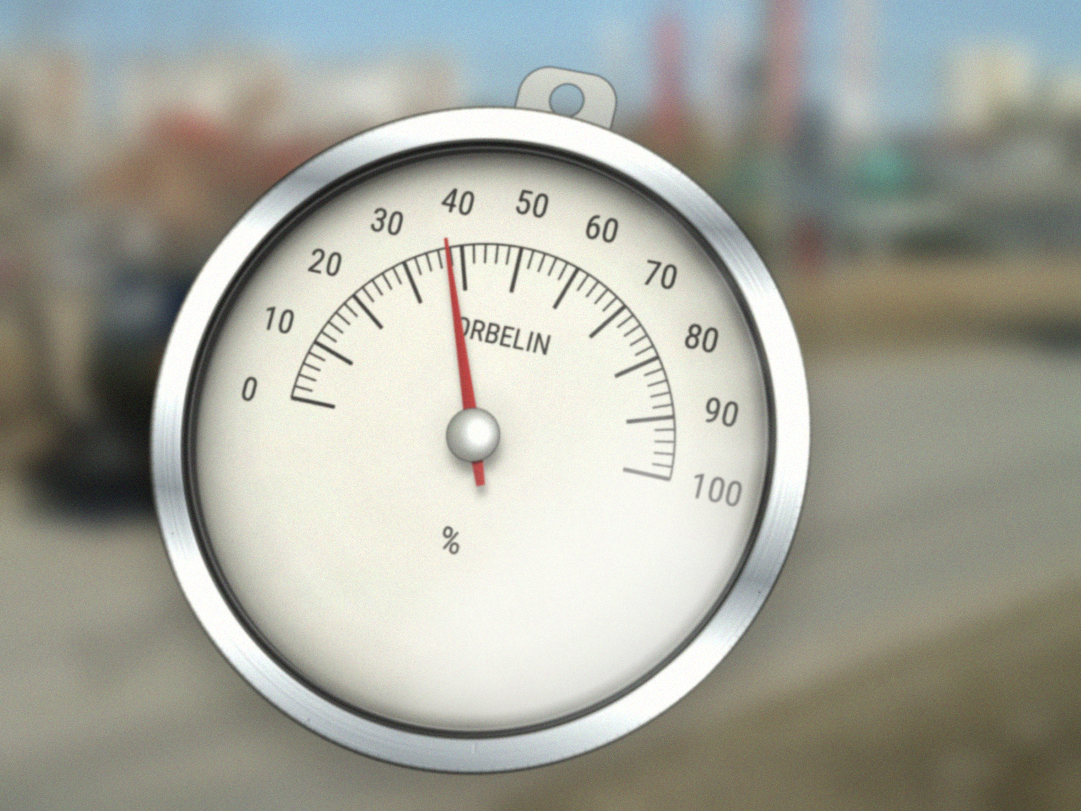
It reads 38 %
